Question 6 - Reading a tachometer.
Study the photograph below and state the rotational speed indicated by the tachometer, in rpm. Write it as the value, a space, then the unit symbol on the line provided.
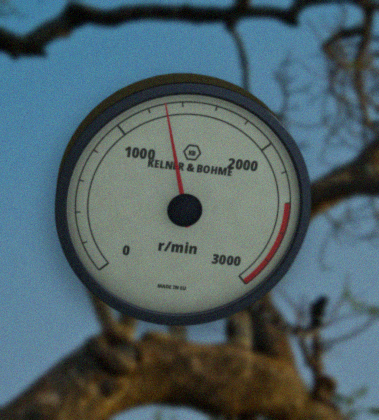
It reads 1300 rpm
